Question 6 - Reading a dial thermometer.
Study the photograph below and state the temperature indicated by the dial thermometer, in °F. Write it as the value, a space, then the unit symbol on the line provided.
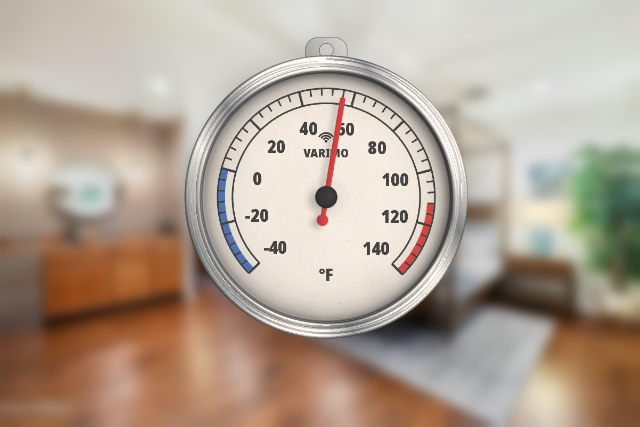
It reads 56 °F
